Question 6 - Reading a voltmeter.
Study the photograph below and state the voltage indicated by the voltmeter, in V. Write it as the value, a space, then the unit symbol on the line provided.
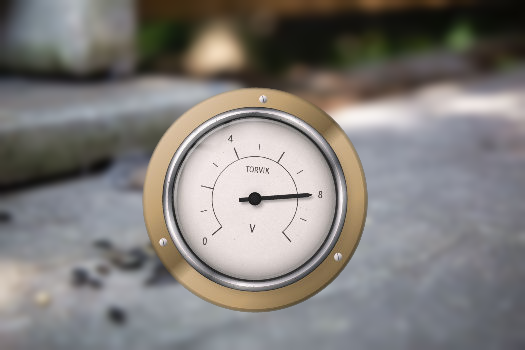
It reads 8 V
